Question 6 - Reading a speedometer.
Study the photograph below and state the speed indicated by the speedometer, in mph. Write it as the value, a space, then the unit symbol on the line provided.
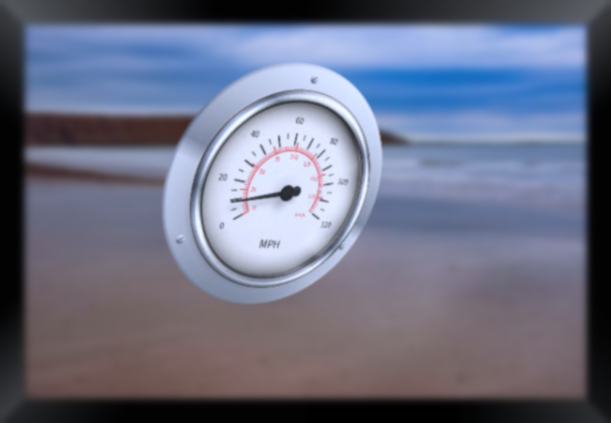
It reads 10 mph
